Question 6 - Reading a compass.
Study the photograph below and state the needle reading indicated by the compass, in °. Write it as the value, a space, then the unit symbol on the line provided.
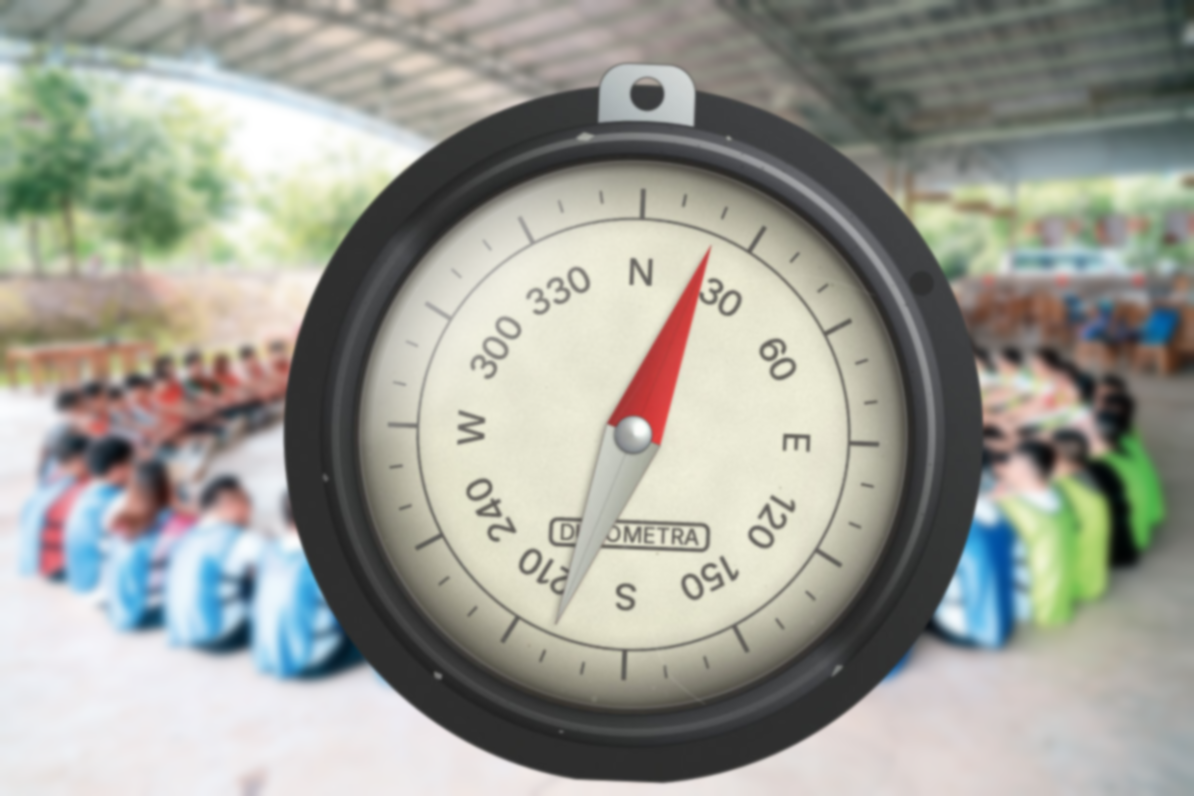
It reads 20 °
